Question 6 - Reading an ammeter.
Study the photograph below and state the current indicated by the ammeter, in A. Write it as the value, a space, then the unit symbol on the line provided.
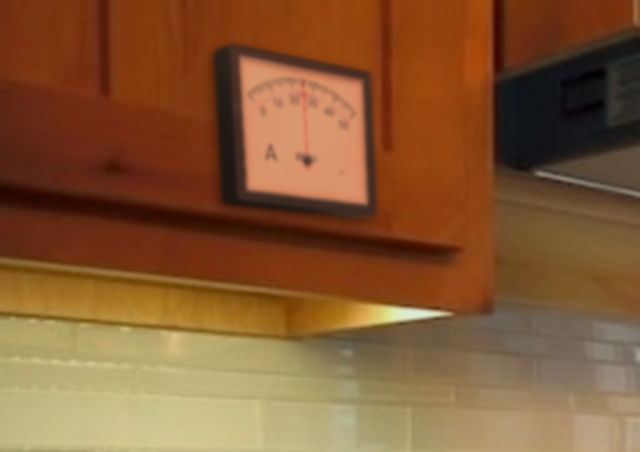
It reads 25 A
